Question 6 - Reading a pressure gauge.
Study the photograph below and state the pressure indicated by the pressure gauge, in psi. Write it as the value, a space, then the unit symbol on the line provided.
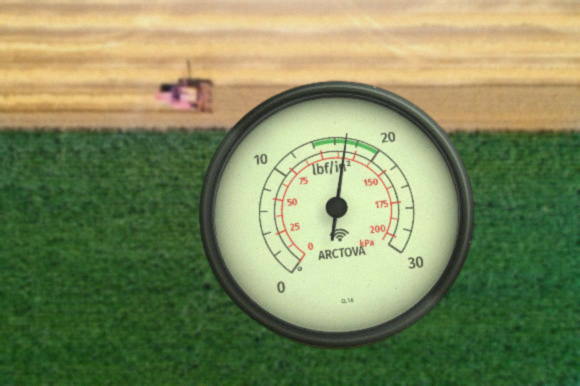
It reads 17 psi
